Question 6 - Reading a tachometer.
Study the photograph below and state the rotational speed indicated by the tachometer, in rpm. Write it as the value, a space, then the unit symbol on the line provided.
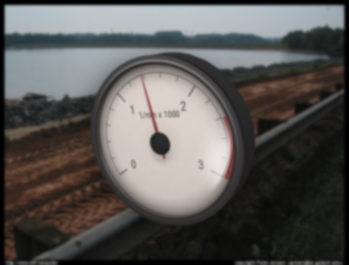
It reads 1400 rpm
